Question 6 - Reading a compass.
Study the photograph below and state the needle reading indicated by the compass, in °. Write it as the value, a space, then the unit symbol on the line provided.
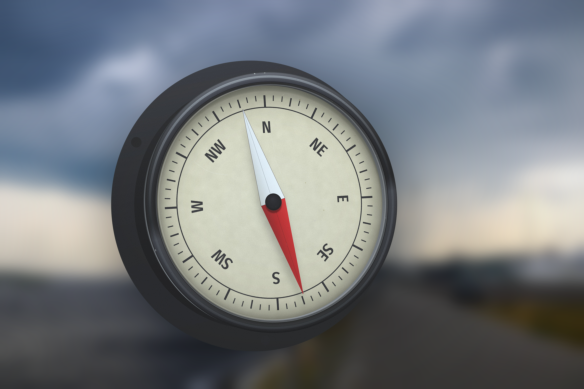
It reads 165 °
